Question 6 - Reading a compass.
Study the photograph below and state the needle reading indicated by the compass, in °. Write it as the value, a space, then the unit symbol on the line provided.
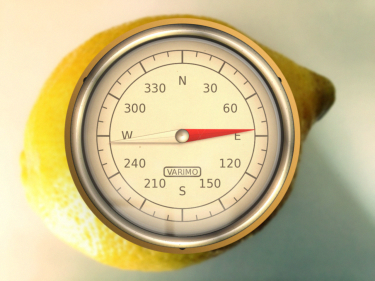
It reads 85 °
